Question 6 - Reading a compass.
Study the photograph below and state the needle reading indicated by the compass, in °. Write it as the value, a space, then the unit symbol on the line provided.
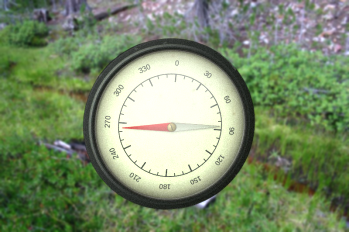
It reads 265 °
